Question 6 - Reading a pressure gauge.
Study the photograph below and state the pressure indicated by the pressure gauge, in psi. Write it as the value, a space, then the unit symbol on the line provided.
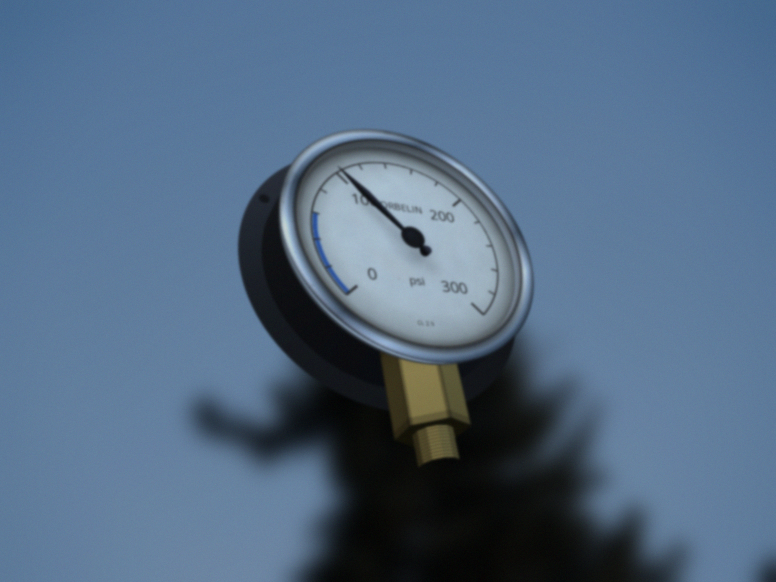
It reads 100 psi
